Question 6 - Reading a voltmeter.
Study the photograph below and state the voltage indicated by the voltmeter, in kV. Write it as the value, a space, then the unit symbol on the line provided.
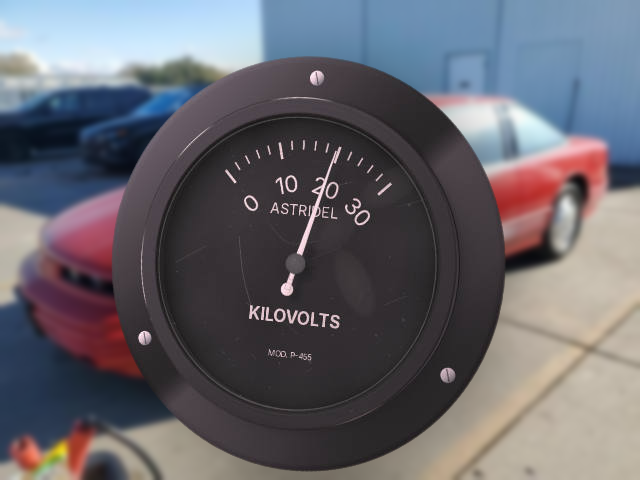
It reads 20 kV
